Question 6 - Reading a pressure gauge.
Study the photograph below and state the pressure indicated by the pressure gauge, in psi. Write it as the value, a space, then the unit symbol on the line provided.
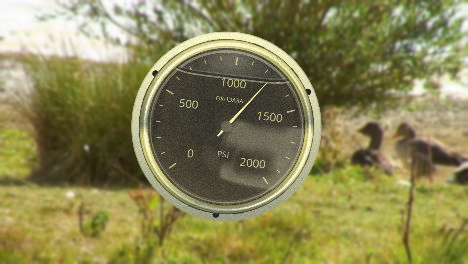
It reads 1250 psi
